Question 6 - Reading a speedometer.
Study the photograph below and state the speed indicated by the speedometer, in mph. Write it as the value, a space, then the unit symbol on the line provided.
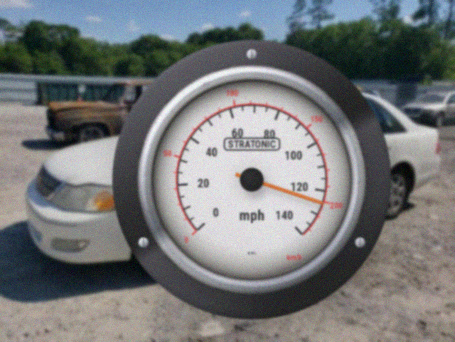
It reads 125 mph
